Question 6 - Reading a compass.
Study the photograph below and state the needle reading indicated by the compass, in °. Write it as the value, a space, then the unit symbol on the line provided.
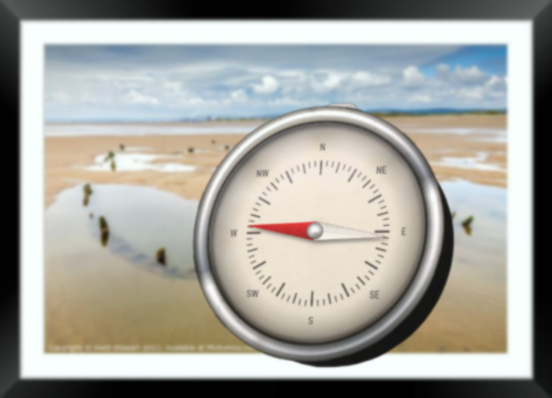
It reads 275 °
